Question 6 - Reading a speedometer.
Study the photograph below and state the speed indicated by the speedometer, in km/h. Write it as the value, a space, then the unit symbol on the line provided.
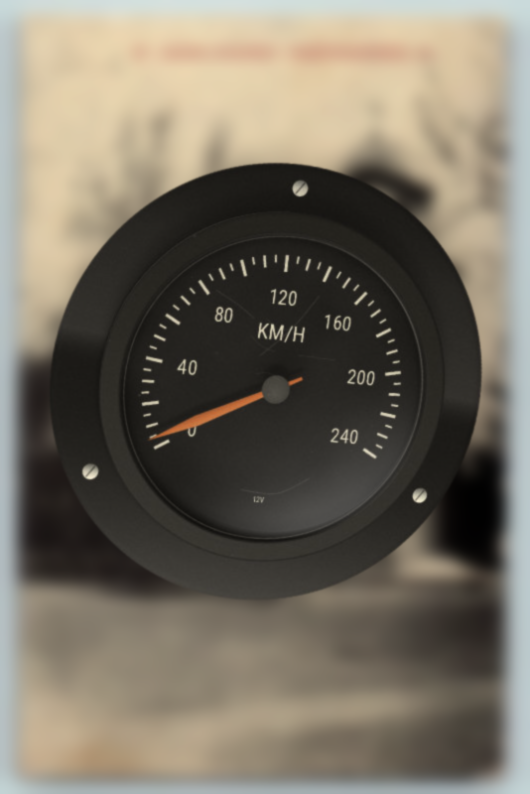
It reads 5 km/h
